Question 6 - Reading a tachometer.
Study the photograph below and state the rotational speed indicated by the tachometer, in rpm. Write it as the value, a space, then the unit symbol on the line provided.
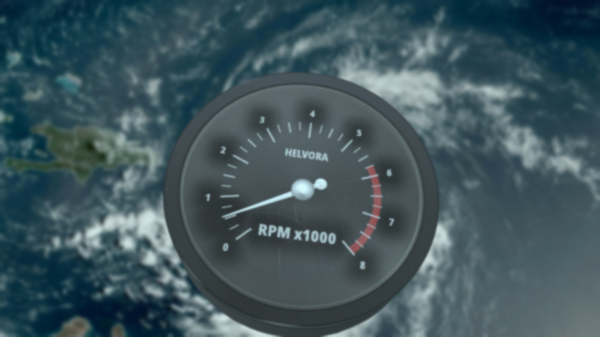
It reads 500 rpm
